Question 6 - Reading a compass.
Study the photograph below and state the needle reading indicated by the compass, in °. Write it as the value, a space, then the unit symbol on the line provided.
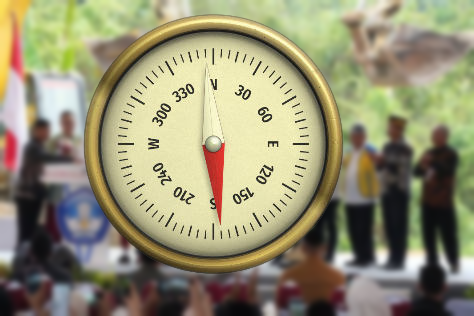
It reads 175 °
